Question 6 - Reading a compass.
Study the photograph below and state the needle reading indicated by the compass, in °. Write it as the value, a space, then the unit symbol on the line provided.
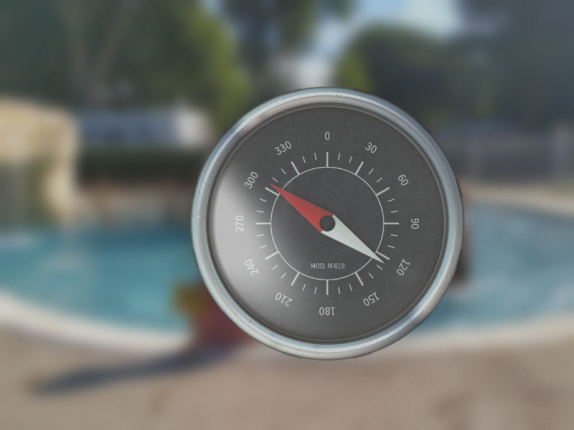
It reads 305 °
